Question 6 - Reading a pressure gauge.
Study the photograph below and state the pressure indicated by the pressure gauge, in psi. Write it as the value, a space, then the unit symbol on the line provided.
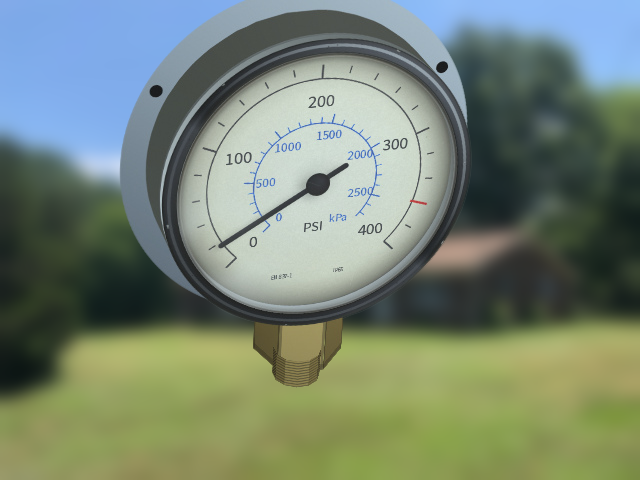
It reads 20 psi
